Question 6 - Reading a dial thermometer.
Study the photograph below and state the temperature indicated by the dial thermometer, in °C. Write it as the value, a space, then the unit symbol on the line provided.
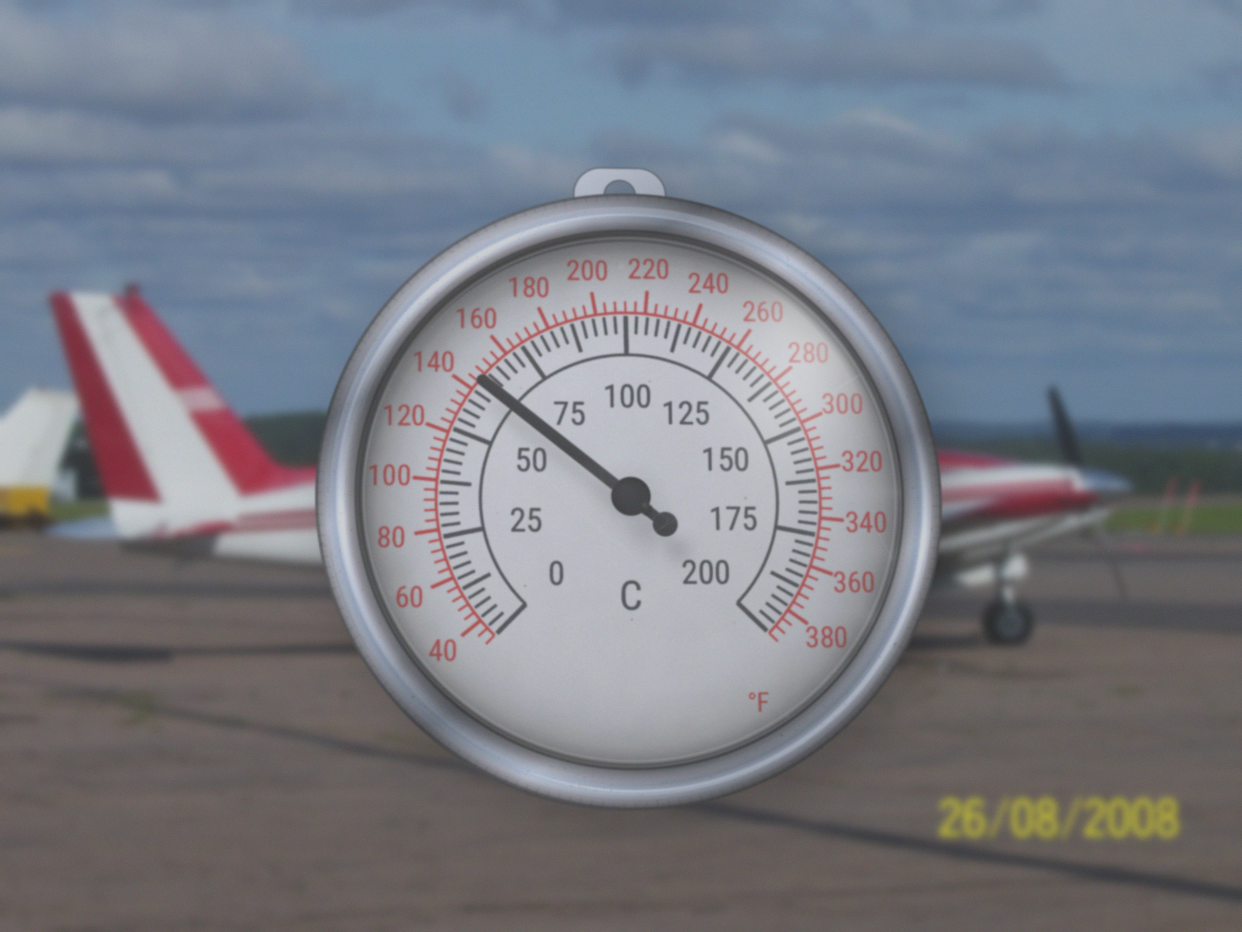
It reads 62.5 °C
